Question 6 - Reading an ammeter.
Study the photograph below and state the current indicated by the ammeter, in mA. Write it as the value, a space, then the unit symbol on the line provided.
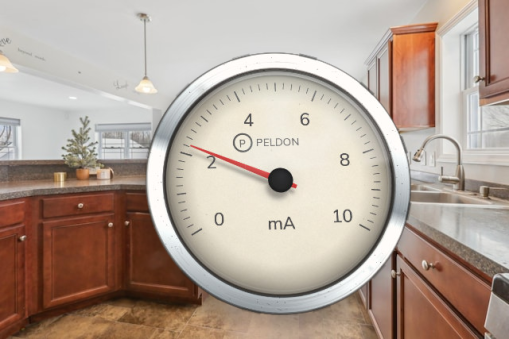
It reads 2.2 mA
